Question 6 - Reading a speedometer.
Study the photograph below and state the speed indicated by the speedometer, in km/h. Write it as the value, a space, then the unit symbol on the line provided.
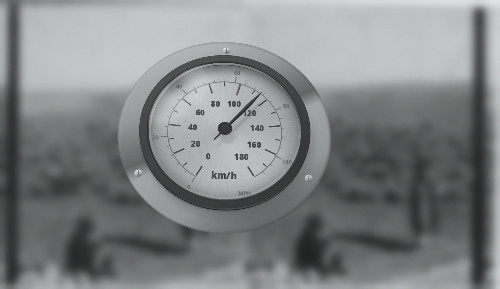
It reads 115 km/h
